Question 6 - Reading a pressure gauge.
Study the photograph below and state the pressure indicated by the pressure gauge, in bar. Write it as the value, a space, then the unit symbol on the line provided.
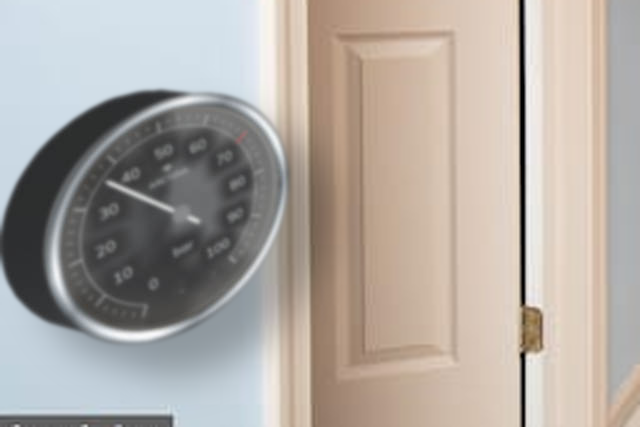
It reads 36 bar
